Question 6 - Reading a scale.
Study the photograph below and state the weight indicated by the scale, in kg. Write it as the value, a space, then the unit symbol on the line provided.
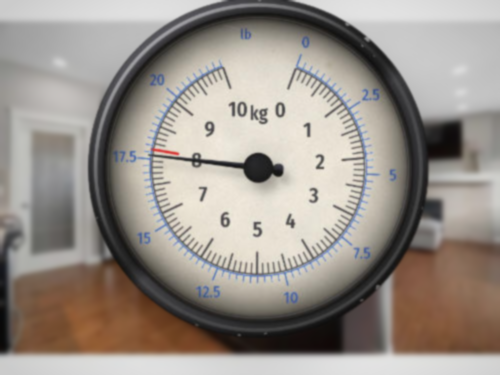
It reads 8 kg
